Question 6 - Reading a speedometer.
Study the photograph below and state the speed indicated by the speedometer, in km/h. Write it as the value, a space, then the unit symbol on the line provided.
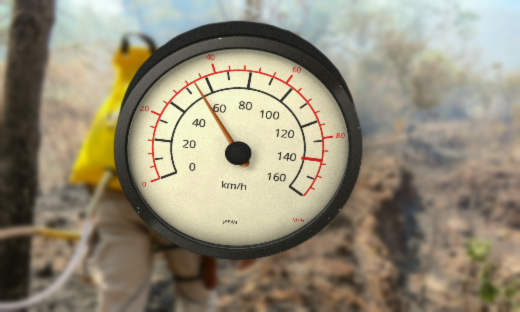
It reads 55 km/h
